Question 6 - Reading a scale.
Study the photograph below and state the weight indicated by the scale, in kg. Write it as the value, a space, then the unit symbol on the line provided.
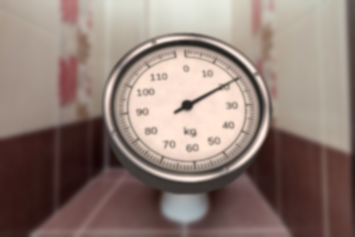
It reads 20 kg
